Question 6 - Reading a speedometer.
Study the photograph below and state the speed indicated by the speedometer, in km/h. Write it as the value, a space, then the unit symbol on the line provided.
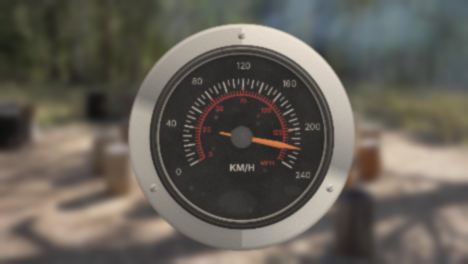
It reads 220 km/h
